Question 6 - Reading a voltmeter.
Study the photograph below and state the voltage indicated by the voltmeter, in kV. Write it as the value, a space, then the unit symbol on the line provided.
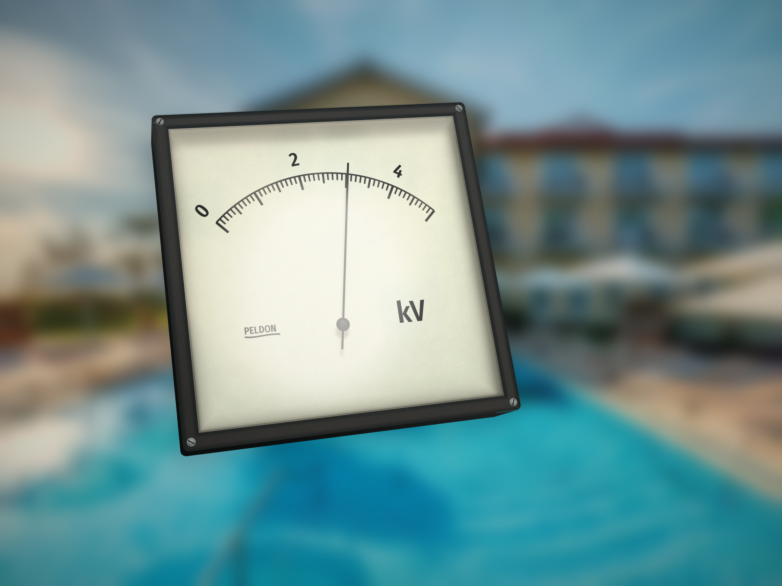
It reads 3 kV
